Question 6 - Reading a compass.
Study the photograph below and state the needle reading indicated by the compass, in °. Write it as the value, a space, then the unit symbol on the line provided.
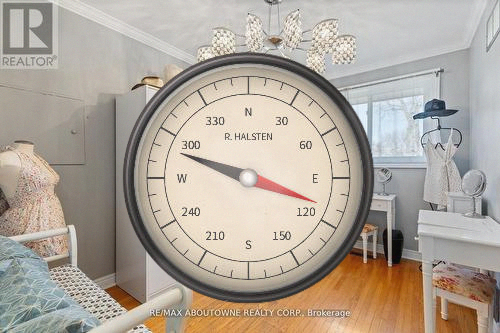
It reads 110 °
